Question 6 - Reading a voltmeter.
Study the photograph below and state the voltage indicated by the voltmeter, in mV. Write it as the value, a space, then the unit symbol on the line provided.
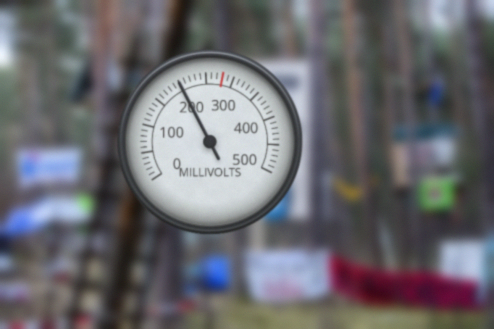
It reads 200 mV
